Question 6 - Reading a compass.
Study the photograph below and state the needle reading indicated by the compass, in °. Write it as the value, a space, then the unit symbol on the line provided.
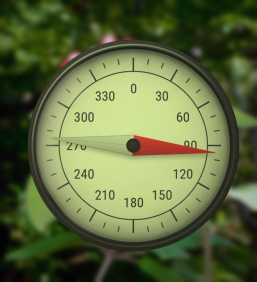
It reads 95 °
